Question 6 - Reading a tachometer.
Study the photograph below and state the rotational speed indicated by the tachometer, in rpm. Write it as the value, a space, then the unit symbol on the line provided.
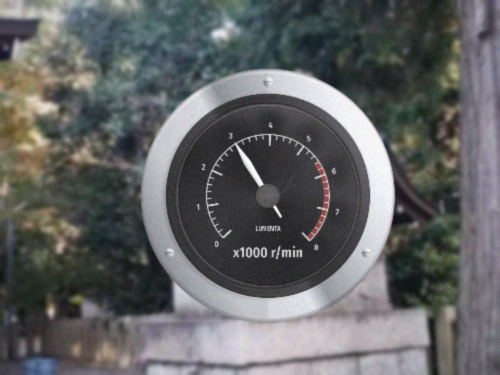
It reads 3000 rpm
